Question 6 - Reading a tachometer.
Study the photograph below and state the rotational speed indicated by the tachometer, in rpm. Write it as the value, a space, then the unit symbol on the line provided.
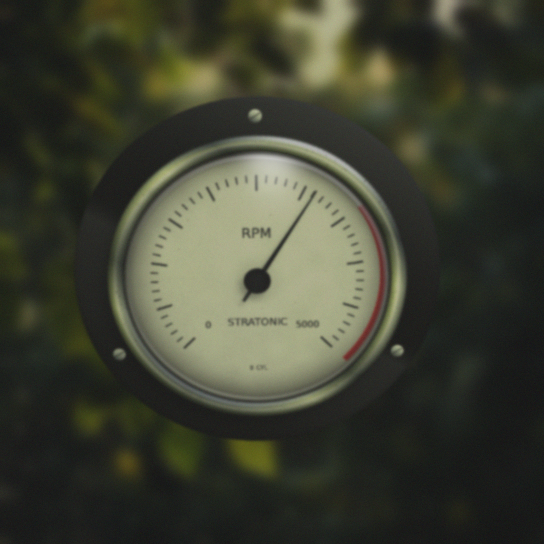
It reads 3100 rpm
